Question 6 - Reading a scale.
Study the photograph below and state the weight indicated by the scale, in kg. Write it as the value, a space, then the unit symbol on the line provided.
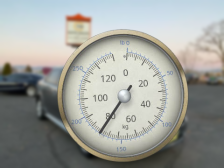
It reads 80 kg
